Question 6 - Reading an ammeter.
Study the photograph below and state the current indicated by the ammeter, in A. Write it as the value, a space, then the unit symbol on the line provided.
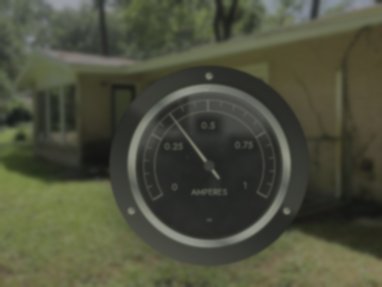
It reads 0.35 A
